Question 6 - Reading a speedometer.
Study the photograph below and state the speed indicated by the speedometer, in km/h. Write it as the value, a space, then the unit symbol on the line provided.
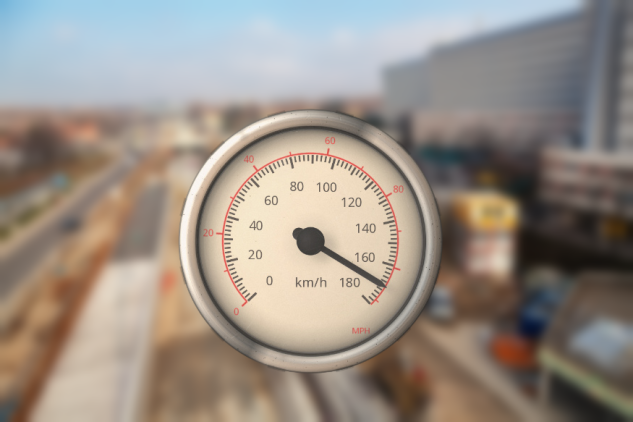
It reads 170 km/h
